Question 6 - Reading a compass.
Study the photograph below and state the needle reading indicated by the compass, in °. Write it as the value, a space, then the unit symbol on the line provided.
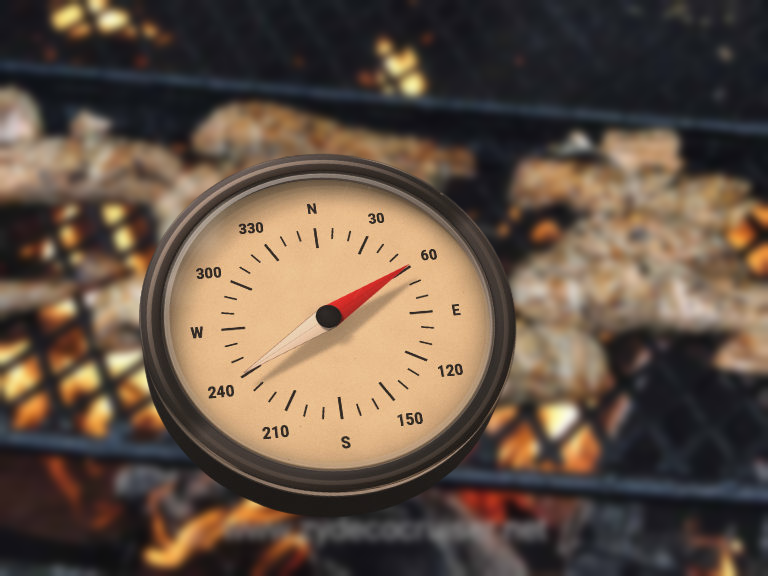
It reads 60 °
